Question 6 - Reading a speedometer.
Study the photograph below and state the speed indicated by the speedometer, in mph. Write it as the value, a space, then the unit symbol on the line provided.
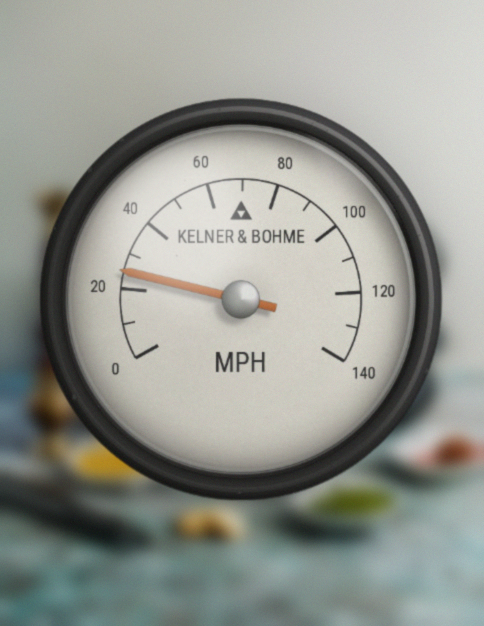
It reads 25 mph
